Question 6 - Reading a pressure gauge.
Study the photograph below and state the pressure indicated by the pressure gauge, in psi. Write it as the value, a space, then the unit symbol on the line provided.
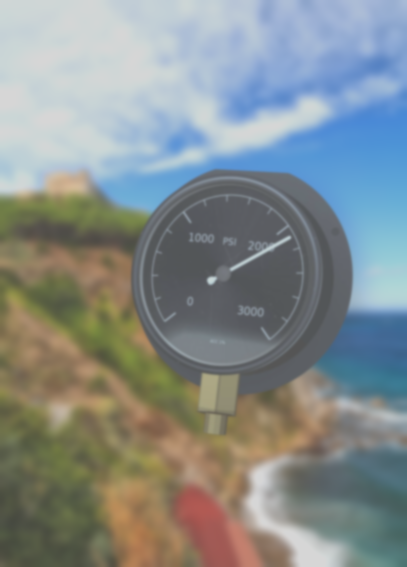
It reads 2100 psi
